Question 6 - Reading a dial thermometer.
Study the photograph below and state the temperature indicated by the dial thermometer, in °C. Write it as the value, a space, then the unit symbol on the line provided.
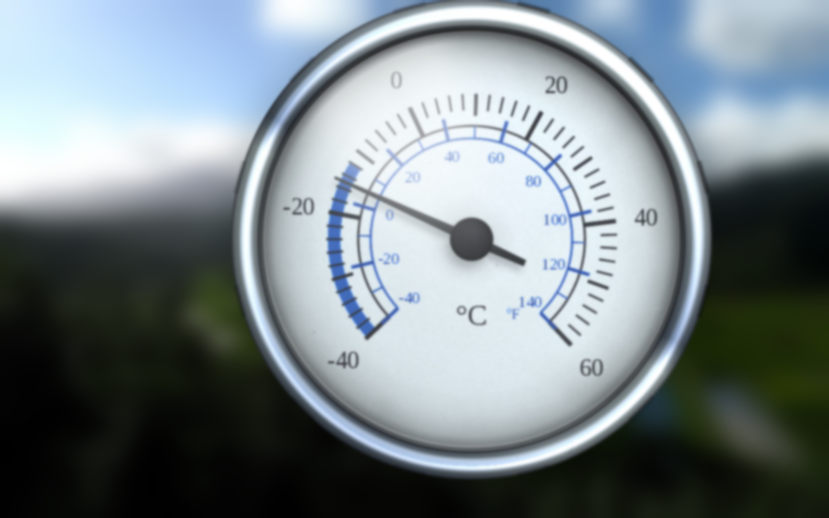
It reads -15 °C
